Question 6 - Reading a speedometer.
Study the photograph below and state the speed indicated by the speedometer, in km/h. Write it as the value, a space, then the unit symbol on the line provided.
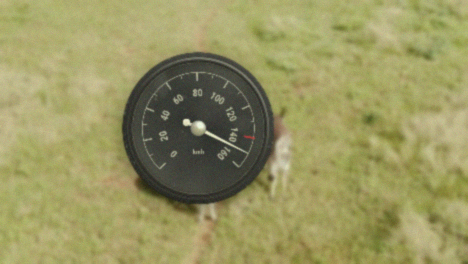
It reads 150 km/h
